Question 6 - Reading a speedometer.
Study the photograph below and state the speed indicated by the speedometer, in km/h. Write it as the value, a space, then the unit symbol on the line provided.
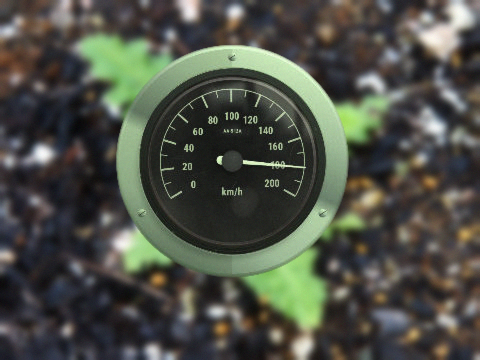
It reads 180 km/h
